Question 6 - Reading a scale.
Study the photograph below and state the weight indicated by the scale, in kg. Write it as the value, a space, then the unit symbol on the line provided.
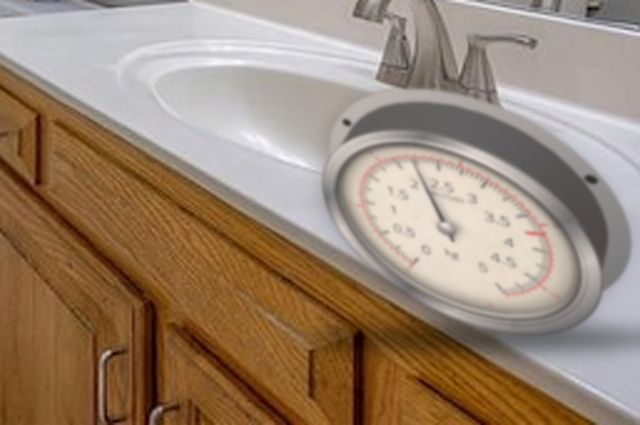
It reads 2.25 kg
